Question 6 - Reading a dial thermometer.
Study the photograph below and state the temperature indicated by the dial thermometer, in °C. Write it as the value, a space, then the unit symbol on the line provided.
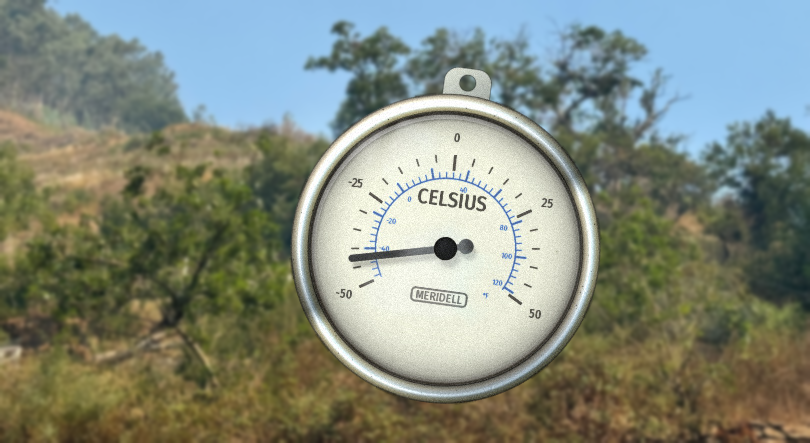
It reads -42.5 °C
